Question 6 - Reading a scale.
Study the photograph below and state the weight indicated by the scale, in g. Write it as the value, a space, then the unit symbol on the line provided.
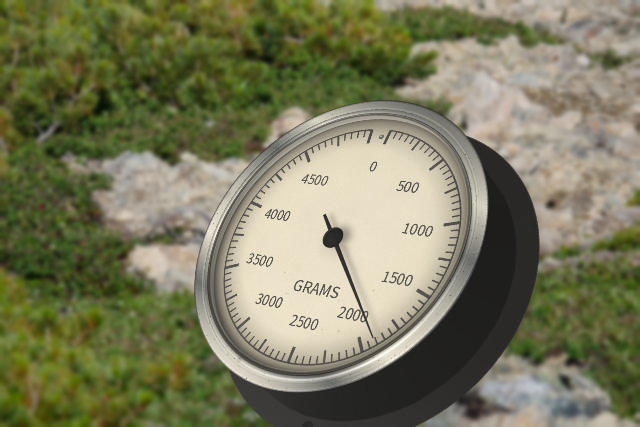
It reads 1900 g
